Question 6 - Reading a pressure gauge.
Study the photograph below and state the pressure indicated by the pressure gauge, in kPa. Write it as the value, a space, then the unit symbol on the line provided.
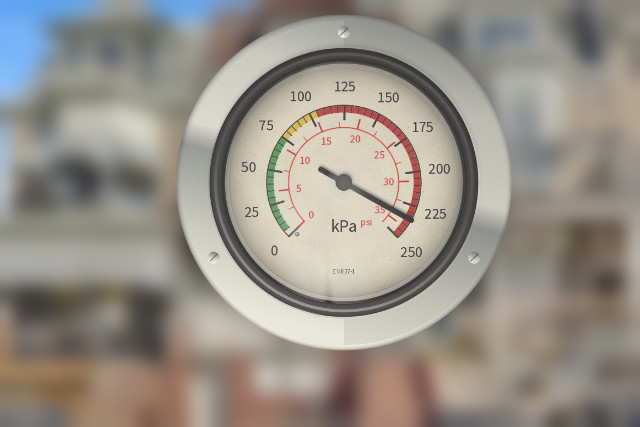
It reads 235 kPa
